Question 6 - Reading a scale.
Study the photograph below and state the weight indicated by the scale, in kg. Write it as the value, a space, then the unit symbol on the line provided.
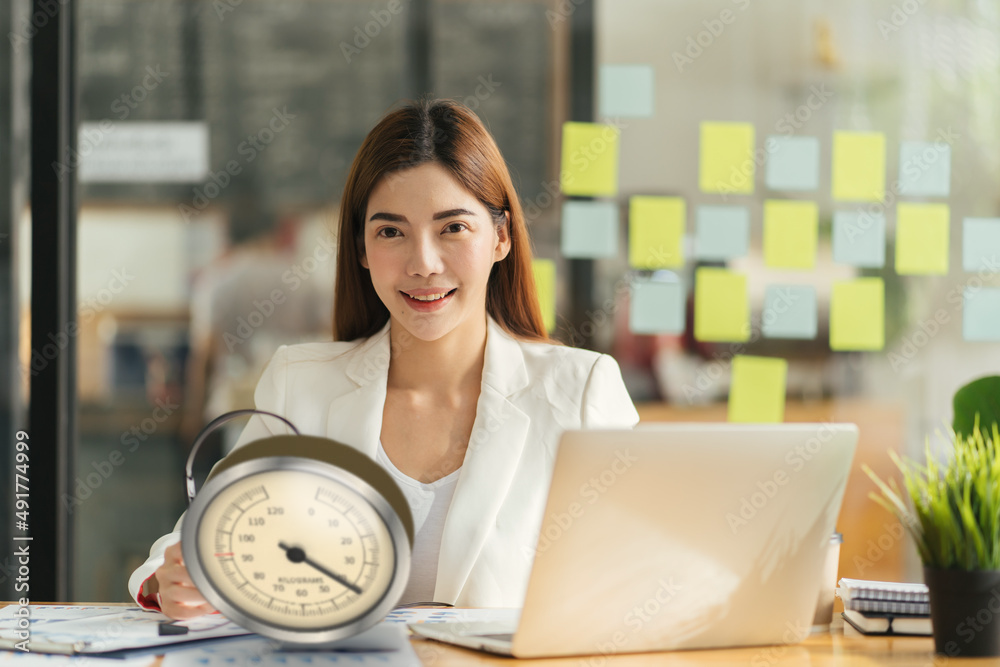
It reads 40 kg
